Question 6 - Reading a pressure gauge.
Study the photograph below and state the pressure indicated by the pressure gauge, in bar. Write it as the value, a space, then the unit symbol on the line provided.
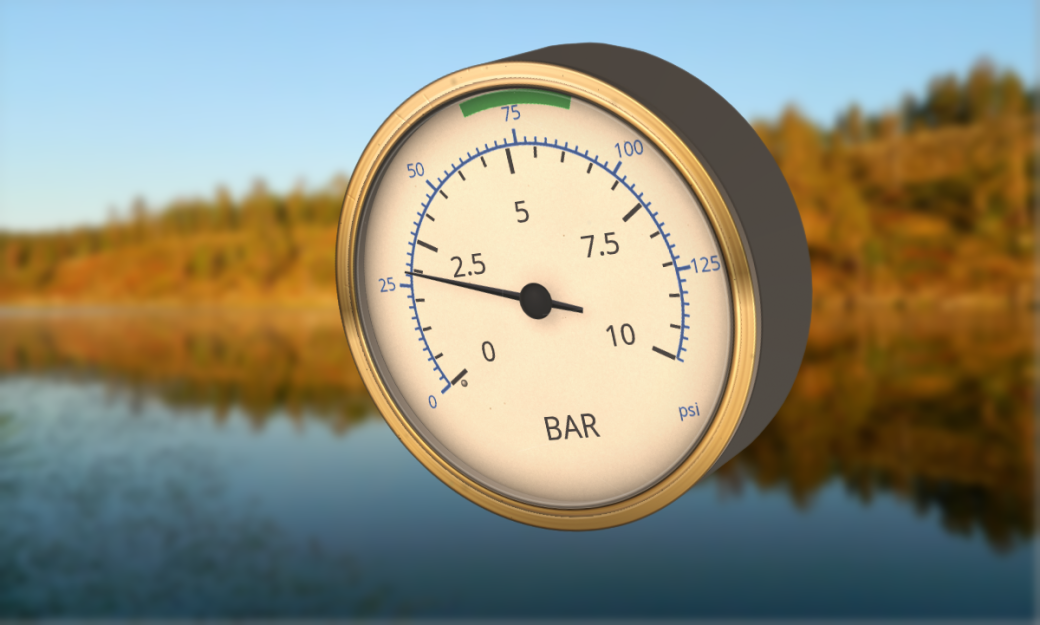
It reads 2 bar
